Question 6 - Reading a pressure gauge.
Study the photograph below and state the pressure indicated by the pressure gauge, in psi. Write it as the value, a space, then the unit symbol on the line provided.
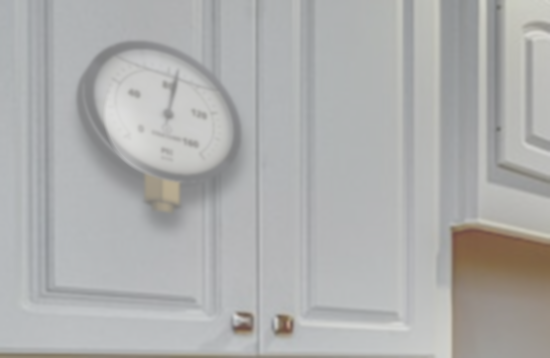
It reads 85 psi
